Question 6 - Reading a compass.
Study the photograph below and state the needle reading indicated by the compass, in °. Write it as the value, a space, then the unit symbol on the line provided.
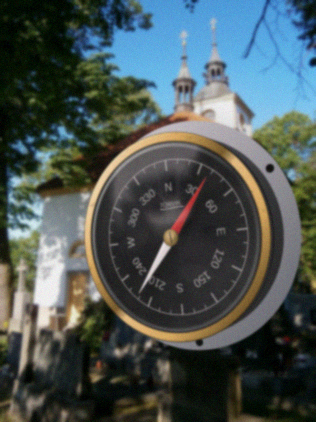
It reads 40 °
